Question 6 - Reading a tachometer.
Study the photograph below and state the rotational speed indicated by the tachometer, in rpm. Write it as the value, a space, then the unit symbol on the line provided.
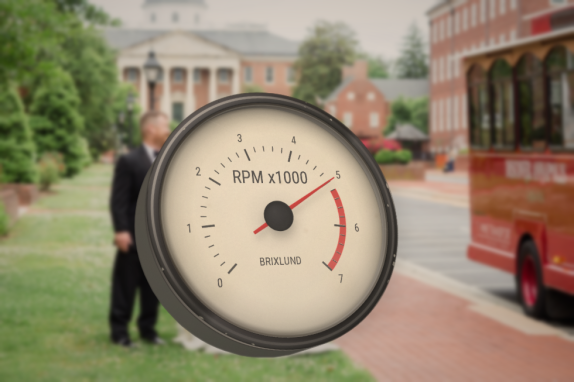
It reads 5000 rpm
